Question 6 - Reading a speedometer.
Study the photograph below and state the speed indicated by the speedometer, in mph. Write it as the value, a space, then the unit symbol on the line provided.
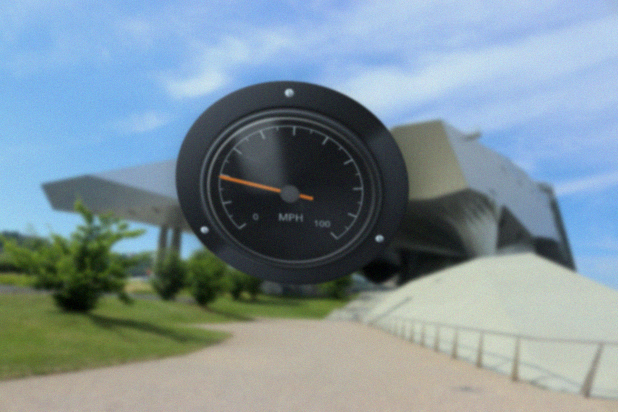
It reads 20 mph
